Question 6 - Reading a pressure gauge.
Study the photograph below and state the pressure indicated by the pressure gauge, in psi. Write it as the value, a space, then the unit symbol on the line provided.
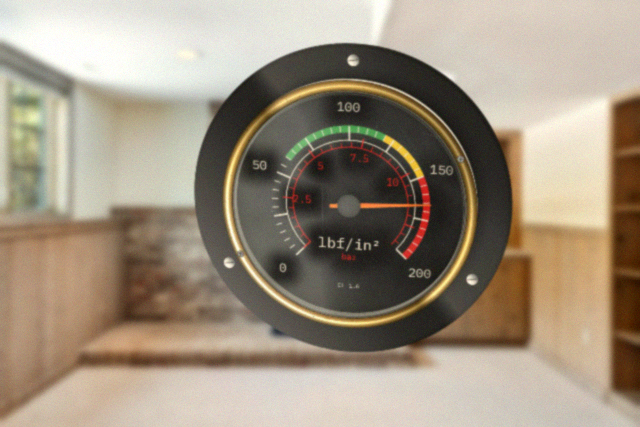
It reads 165 psi
